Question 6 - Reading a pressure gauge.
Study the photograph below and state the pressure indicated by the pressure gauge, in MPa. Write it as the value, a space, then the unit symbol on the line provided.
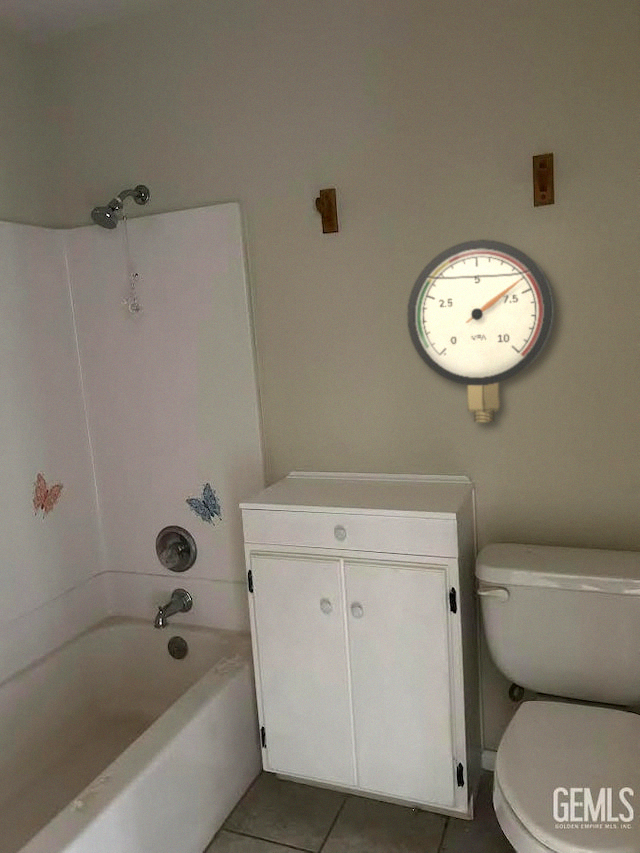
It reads 7 MPa
